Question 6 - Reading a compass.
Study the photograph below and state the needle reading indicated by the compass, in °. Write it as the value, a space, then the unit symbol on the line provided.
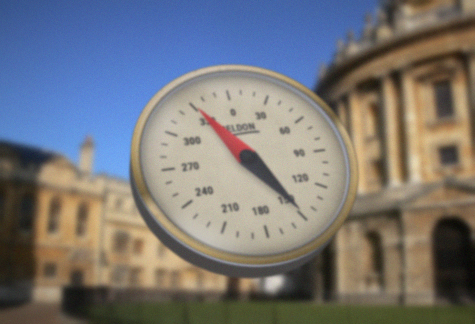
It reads 330 °
